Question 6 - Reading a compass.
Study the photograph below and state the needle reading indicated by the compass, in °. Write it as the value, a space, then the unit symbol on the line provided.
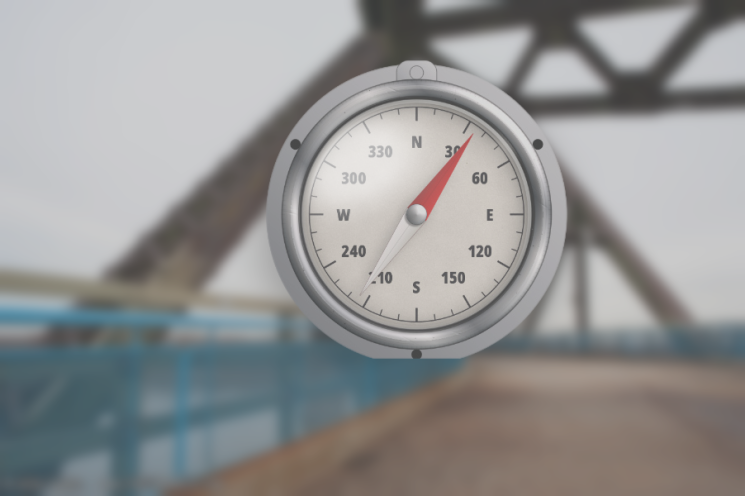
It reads 35 °
